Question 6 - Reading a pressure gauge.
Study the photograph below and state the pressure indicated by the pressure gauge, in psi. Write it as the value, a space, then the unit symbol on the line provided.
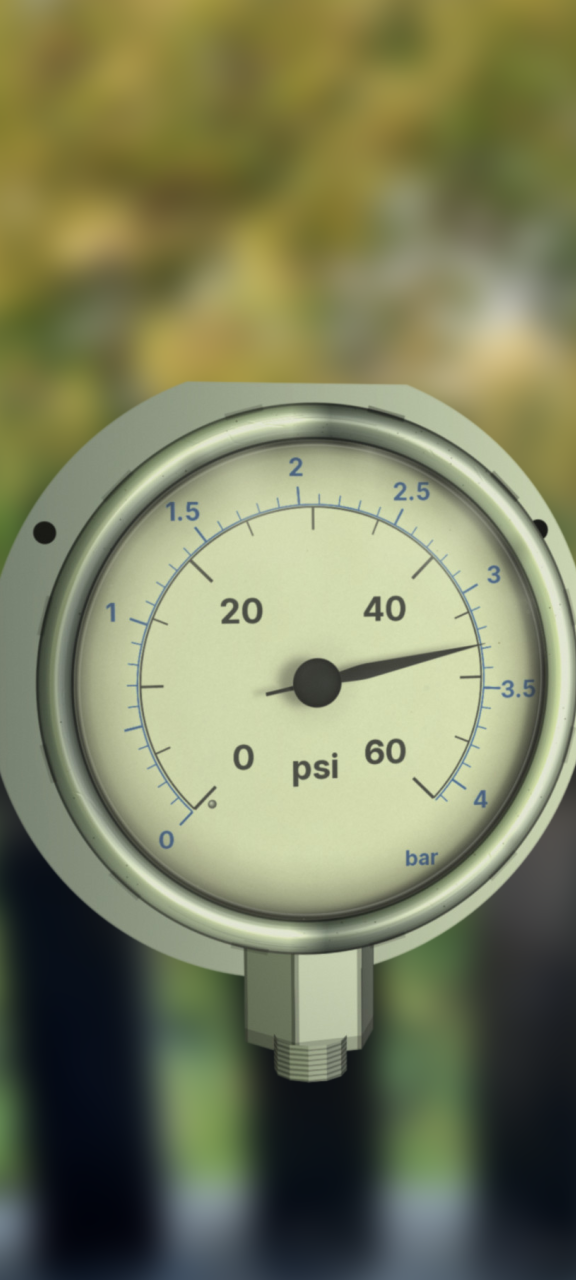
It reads 47.5 psi
